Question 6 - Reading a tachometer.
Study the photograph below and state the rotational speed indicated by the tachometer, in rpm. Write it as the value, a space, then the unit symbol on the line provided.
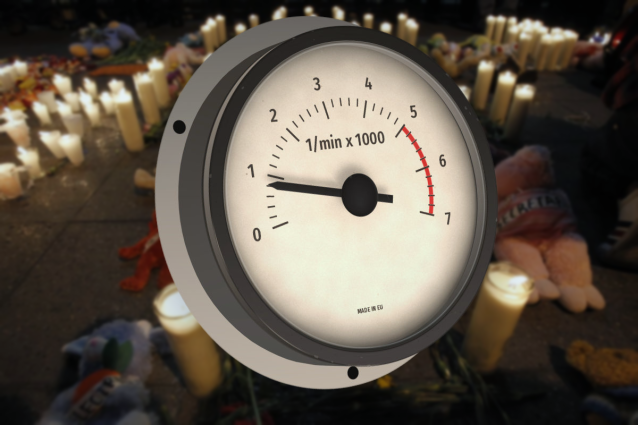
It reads 800 rpm
